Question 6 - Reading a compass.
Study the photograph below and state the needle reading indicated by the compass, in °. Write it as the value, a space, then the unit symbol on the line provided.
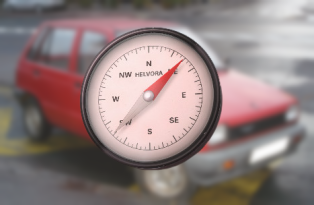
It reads 45 °
